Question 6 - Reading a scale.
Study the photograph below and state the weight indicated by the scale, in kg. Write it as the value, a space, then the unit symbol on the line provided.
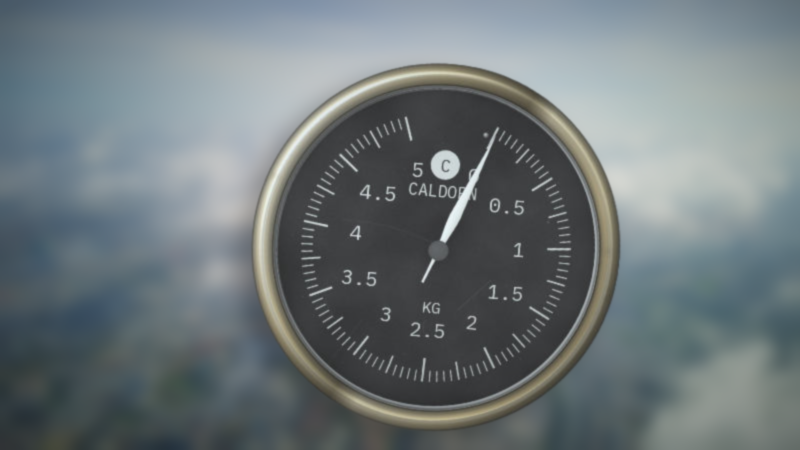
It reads 0 kg
